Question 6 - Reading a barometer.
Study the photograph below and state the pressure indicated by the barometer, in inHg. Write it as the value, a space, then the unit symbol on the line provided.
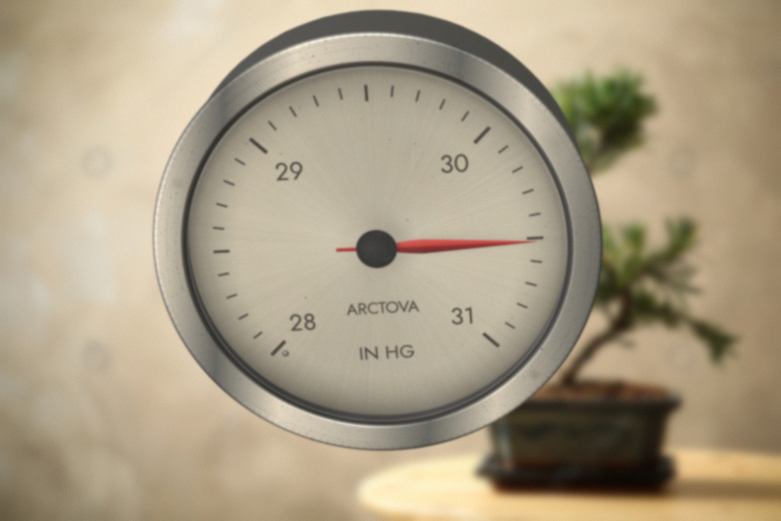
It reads 30.5 inHg
